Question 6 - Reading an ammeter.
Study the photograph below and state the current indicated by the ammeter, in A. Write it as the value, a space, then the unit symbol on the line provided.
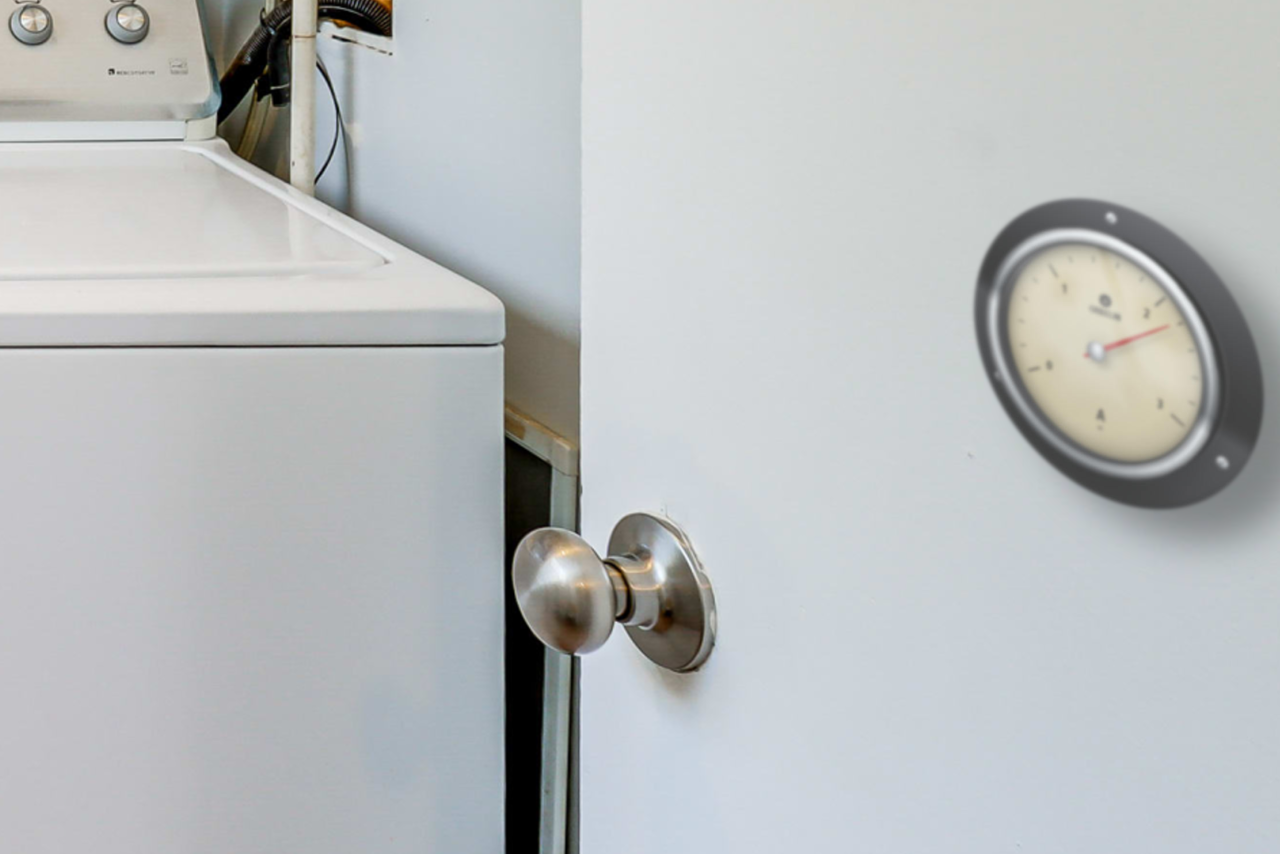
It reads 2.2 A
